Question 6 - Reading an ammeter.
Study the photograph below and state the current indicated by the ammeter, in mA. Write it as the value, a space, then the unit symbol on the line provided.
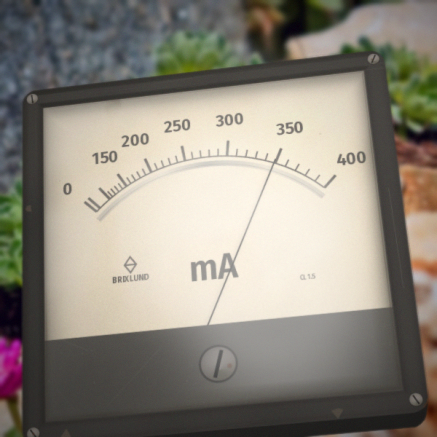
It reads 350 mA
